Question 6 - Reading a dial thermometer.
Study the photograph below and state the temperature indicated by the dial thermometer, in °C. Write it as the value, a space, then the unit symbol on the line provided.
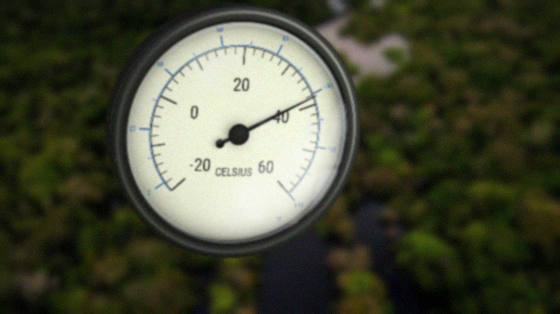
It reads 38 °C
